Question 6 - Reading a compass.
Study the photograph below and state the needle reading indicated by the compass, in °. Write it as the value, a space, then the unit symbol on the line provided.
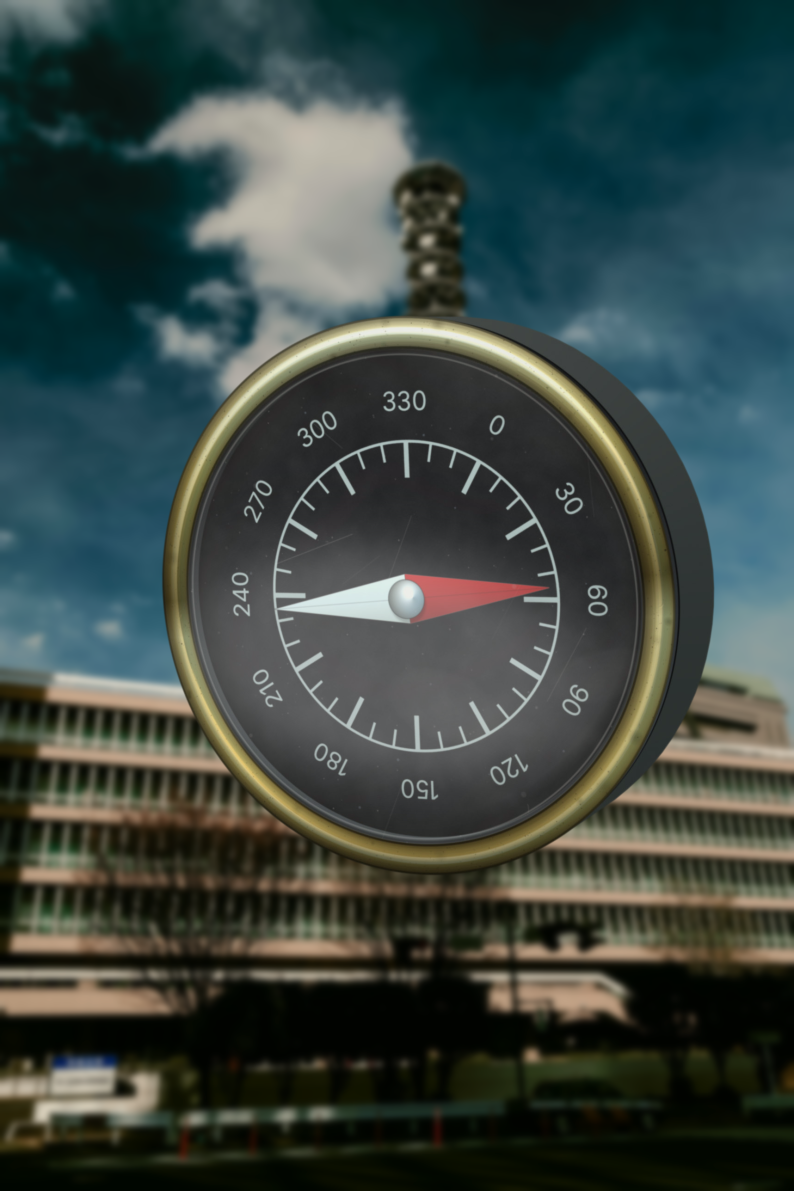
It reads 55 °
